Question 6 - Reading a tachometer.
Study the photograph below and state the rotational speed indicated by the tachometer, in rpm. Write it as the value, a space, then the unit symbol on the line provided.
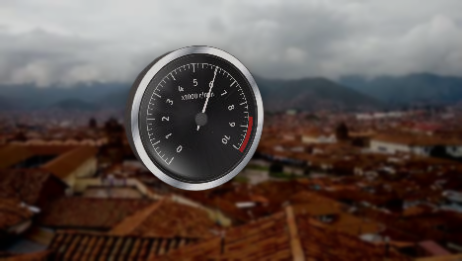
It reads 6000 rpm
